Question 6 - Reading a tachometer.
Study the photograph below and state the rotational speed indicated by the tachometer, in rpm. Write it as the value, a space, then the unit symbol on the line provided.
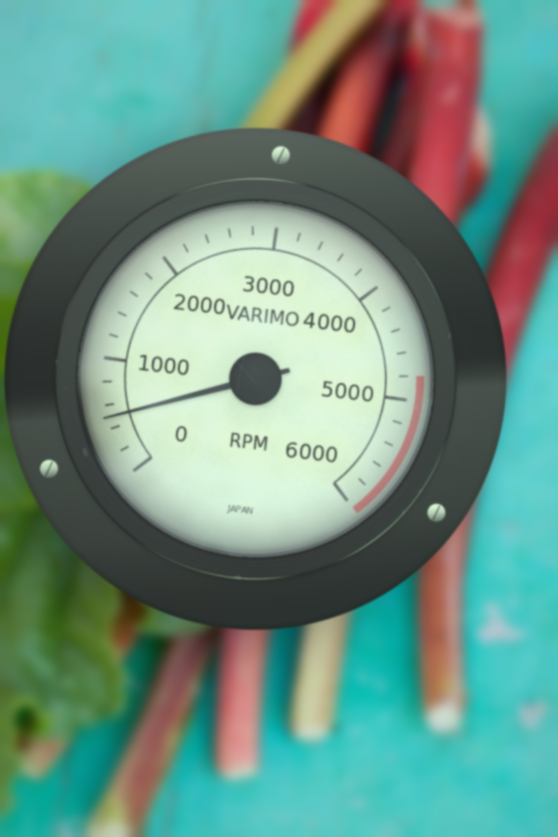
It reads 500 rpm
